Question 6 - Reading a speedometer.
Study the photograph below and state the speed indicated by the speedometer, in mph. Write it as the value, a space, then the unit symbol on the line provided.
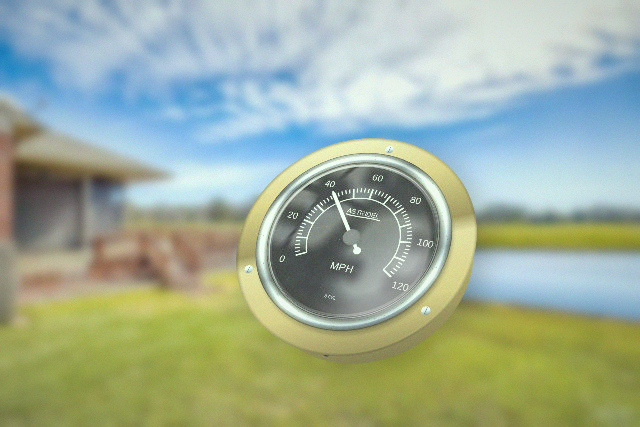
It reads 40 mph
